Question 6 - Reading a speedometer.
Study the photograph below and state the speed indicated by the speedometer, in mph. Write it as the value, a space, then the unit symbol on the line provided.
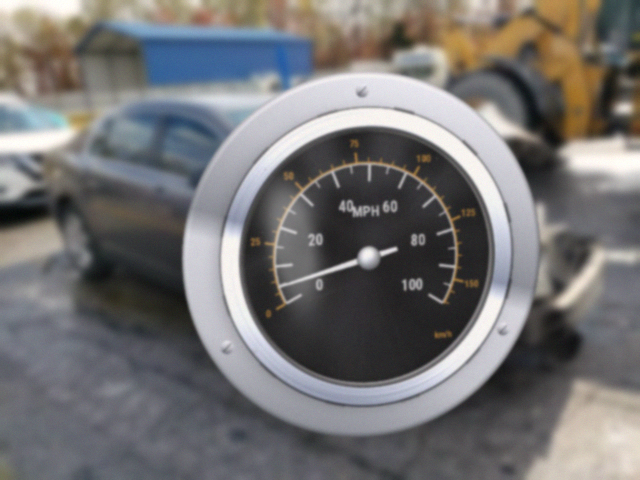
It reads 5 mph
